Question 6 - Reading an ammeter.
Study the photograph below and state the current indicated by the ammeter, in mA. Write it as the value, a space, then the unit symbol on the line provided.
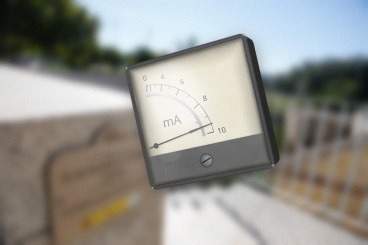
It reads 9.5 mA
